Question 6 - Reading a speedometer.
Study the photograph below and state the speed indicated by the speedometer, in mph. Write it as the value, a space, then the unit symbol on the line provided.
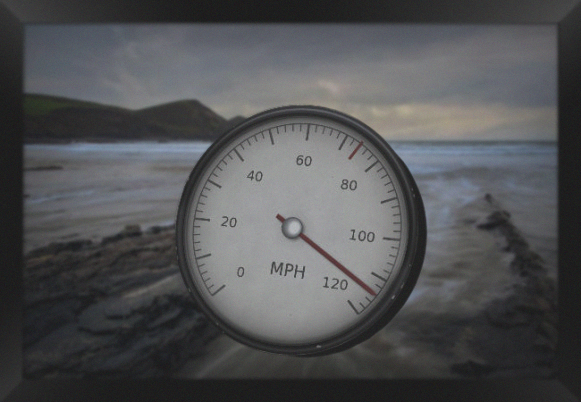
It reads 114 mph
